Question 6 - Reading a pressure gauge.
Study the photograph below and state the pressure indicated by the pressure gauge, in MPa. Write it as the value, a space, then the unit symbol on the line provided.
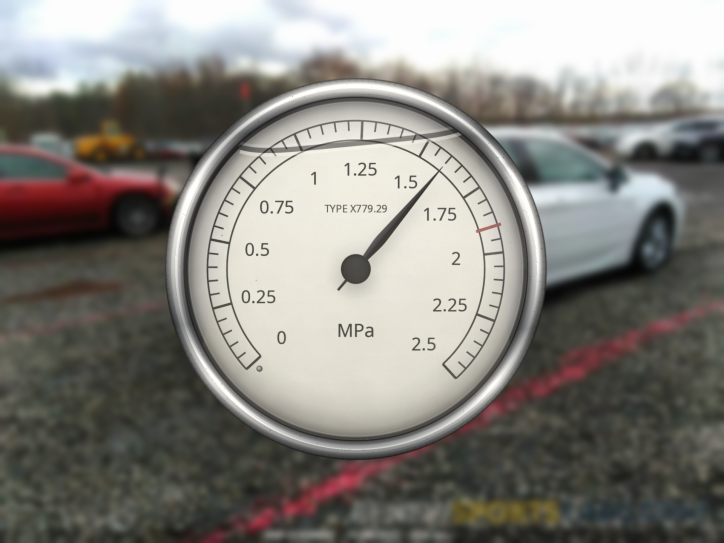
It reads 1.6 MPa
